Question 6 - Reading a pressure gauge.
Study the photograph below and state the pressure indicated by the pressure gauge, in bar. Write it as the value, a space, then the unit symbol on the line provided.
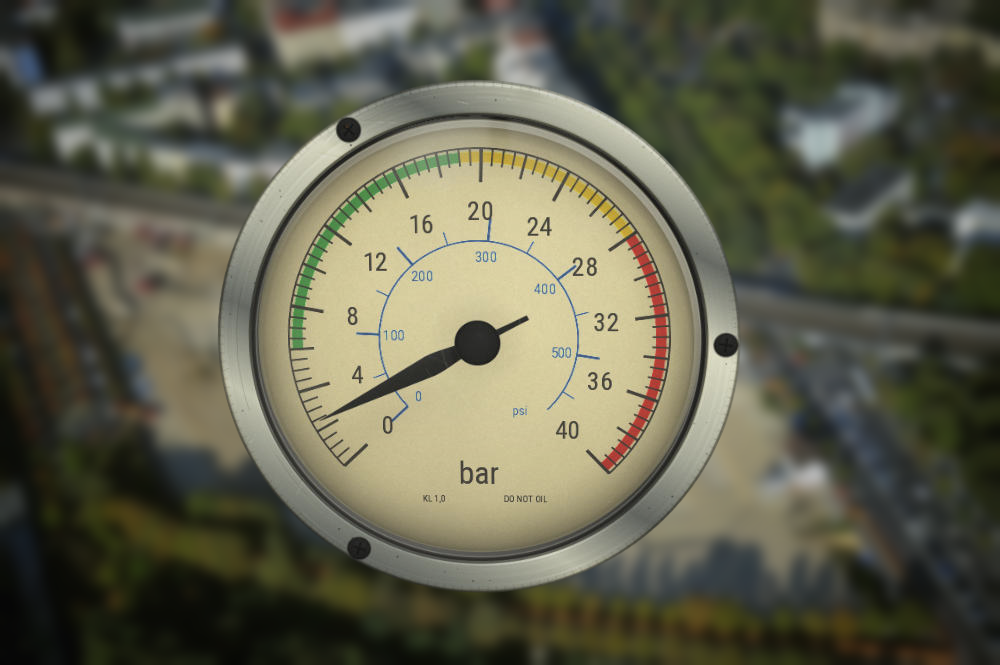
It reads 2.5 bar
